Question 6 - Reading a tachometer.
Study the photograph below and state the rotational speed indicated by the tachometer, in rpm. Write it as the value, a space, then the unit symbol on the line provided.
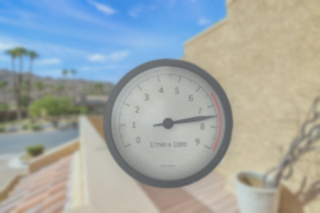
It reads 7500 rpm
